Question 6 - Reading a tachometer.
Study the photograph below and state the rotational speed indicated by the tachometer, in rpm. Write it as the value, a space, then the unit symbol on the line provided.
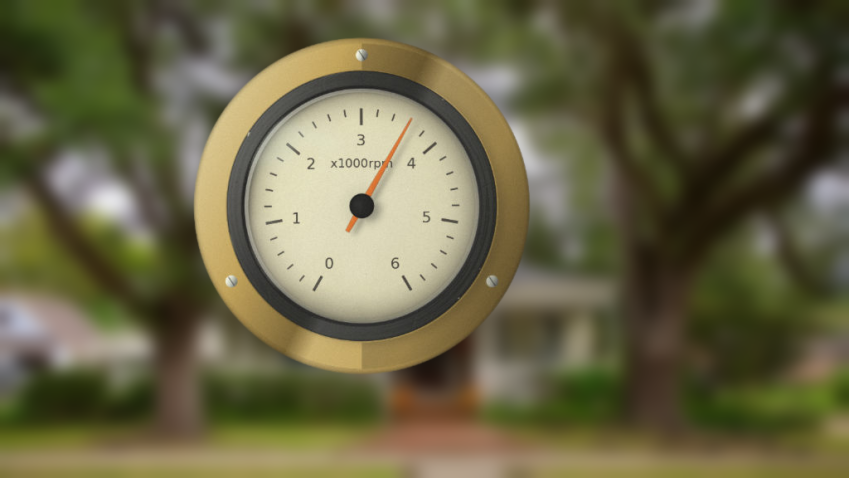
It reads 3600 rpm
